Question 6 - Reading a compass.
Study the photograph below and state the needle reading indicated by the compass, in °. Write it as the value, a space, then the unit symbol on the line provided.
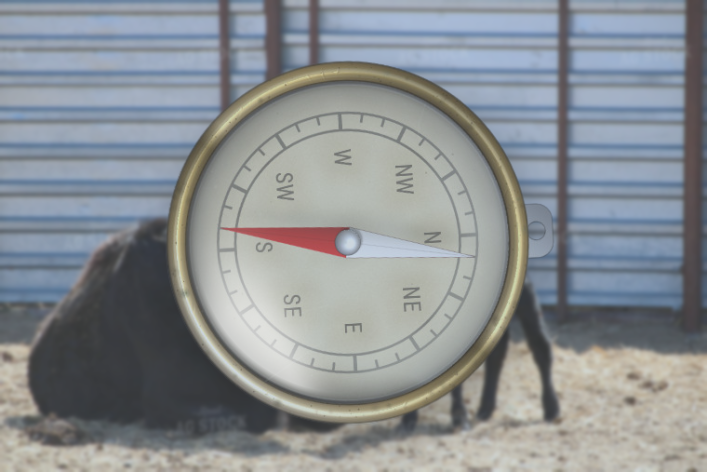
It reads 190 °
